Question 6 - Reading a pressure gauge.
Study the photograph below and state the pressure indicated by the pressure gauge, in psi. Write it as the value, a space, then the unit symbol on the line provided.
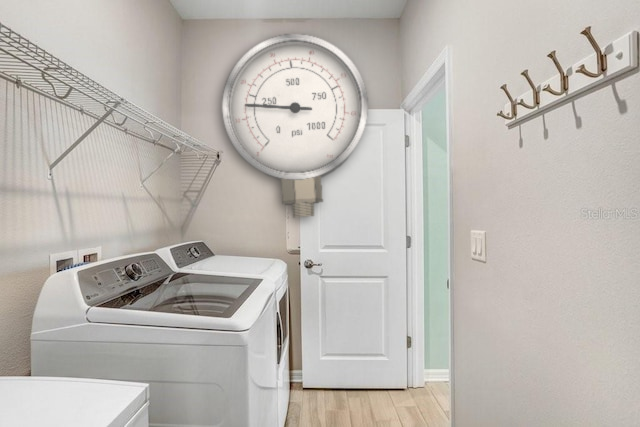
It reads 200 psi
